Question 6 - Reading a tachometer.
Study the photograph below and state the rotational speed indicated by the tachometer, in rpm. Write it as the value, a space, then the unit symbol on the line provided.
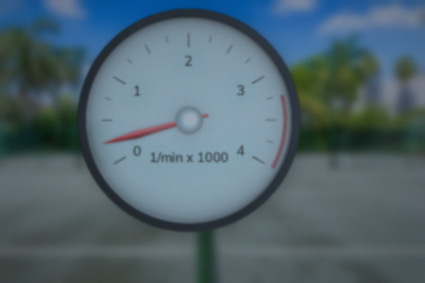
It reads 250 rpm
